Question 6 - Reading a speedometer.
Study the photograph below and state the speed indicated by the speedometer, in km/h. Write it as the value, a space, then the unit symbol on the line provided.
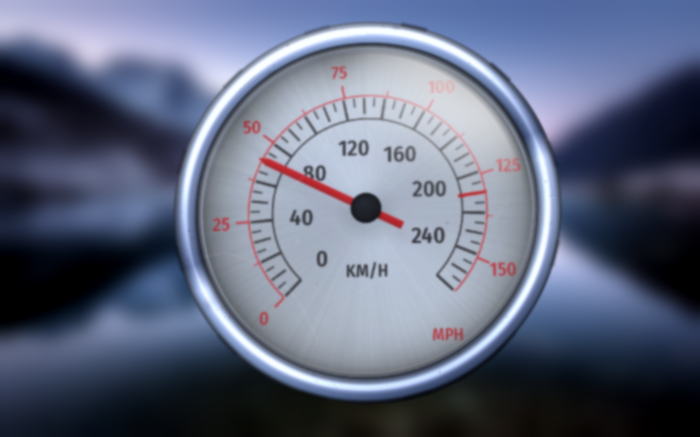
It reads 70 km/h
